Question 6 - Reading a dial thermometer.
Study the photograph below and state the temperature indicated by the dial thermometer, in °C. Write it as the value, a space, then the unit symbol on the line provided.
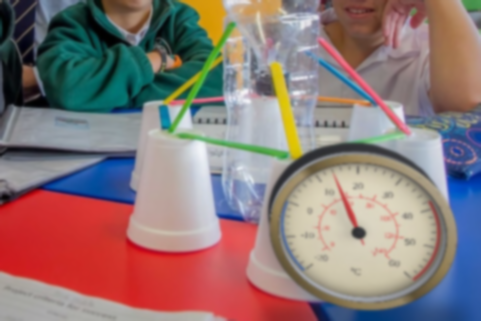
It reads 14 °C
